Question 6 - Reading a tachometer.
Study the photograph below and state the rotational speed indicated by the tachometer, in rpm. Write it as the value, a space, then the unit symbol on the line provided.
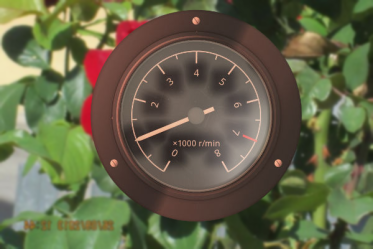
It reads 1000 rpm
